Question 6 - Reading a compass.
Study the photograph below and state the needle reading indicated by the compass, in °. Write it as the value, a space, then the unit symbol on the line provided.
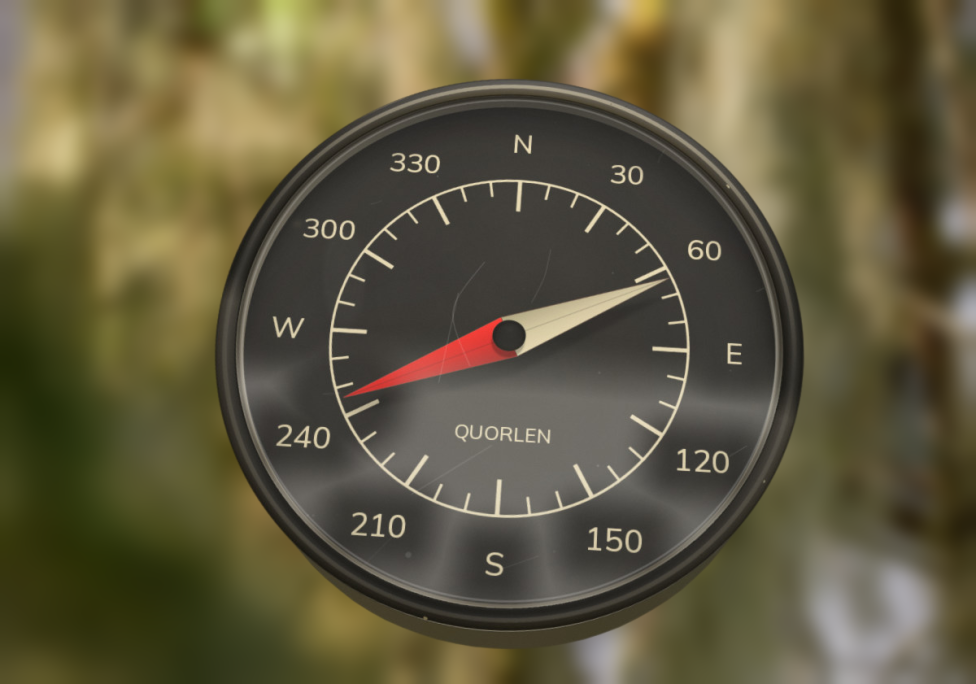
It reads 245 °
